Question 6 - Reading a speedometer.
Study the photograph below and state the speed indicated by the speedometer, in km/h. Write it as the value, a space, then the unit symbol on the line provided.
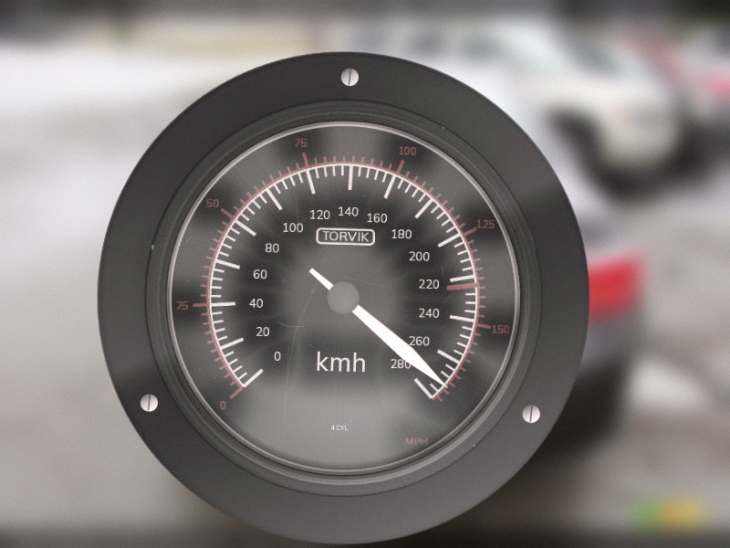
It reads 272 km/h
